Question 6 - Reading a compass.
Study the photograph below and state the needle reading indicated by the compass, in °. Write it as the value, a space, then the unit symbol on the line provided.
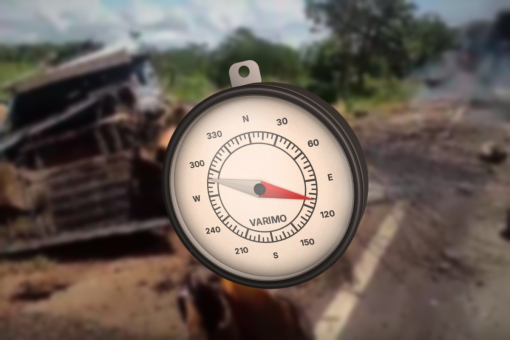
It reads 110 °
